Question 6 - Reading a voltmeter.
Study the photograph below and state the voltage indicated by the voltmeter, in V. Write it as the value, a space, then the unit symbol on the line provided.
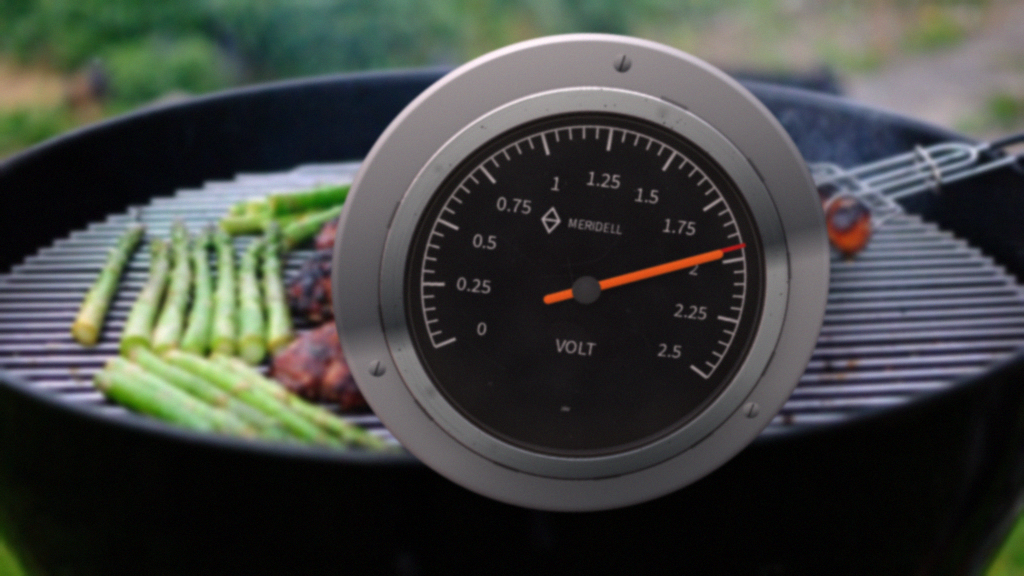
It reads 1.95 V
